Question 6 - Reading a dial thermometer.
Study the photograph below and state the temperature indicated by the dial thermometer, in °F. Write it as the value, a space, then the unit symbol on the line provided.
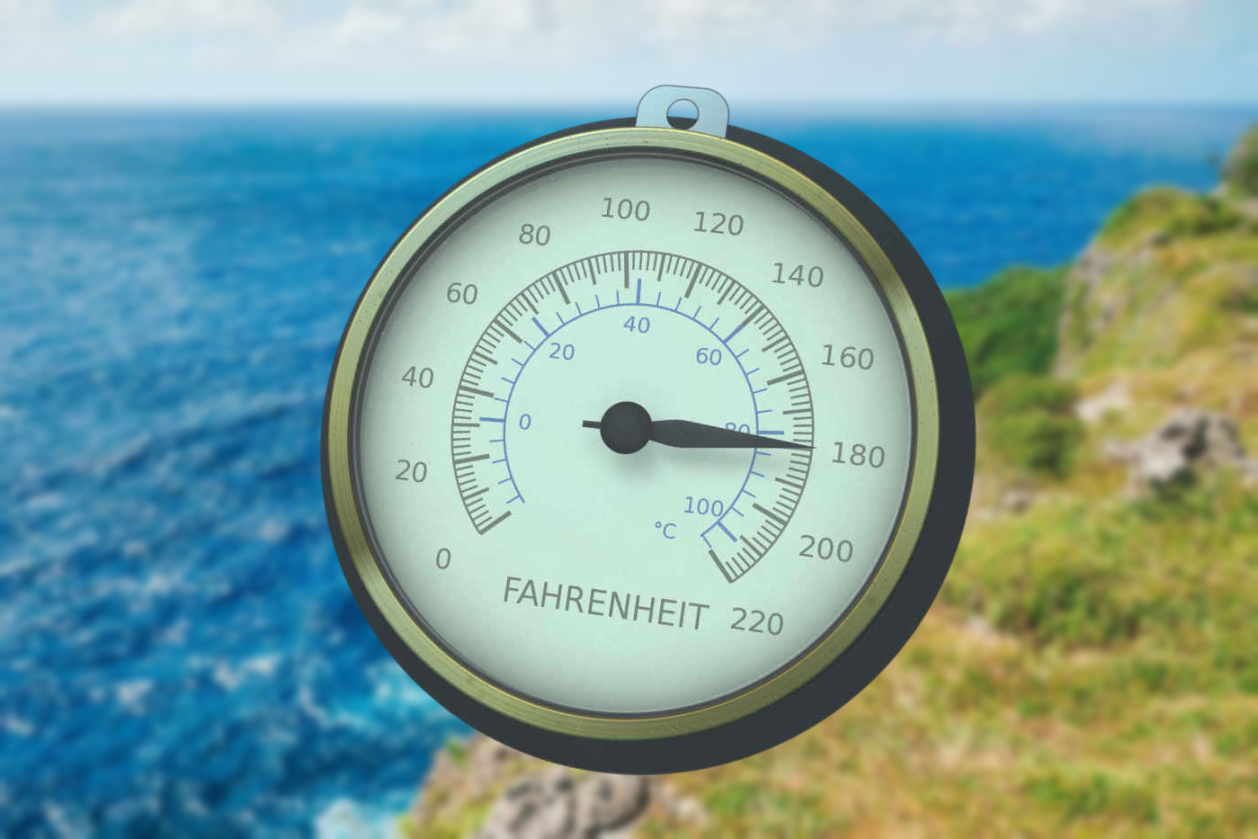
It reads 180 °F
